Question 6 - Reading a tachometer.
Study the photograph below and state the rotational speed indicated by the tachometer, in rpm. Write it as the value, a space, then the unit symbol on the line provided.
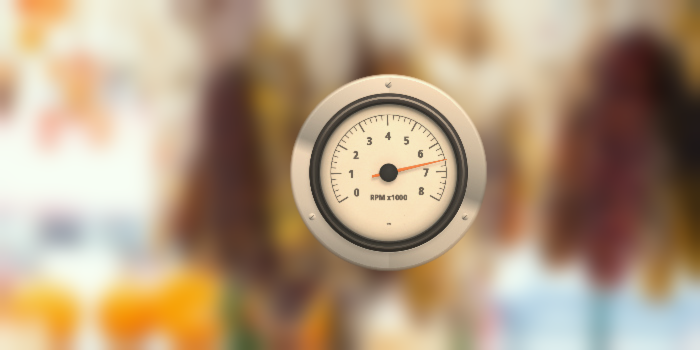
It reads 6600 rpm
